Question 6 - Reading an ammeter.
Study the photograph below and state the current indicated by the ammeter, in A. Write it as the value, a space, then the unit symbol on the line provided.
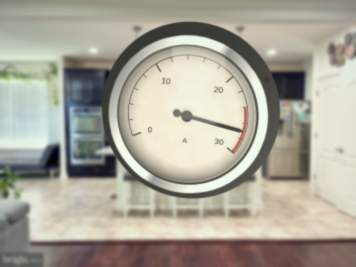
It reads 27 A
